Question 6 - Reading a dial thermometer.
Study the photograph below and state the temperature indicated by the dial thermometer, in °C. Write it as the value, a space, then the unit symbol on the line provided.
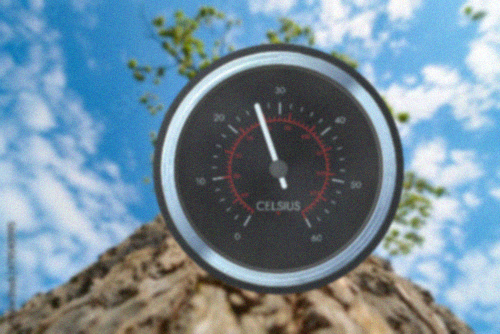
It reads 26 °C
